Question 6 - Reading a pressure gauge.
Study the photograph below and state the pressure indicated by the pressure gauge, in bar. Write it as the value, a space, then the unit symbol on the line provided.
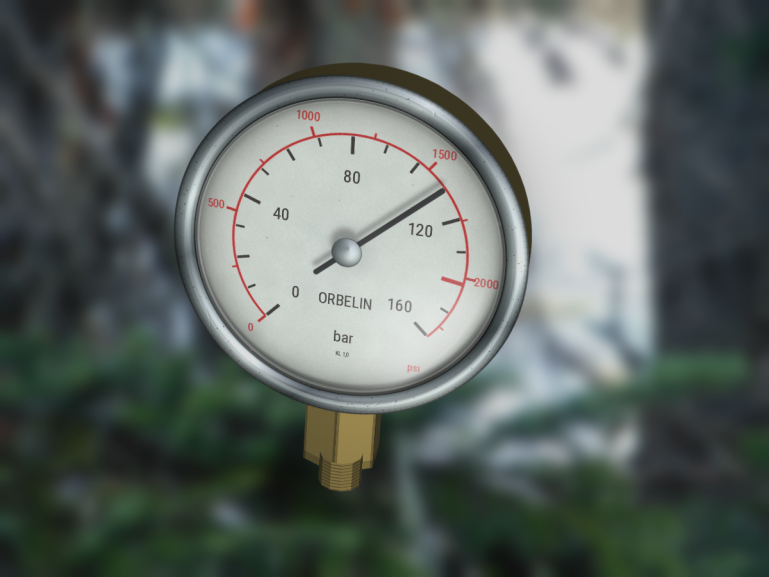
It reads 110 bar
